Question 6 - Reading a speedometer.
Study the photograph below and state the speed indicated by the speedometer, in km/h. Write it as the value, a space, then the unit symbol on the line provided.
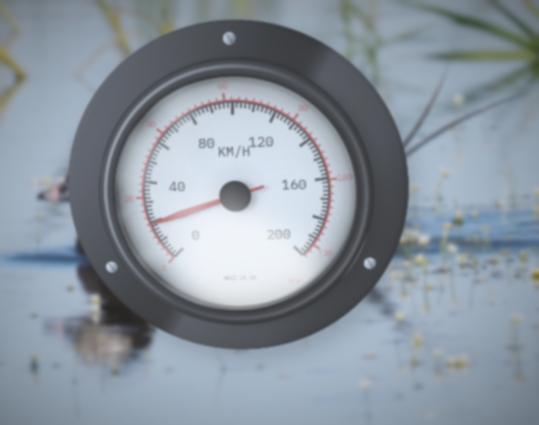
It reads 20 km/h
